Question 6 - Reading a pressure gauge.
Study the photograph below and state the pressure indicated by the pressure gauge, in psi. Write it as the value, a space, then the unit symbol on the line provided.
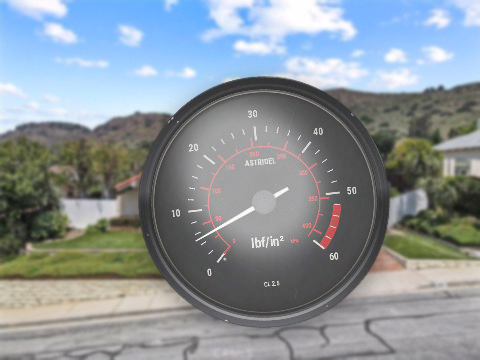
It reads 5 psi
